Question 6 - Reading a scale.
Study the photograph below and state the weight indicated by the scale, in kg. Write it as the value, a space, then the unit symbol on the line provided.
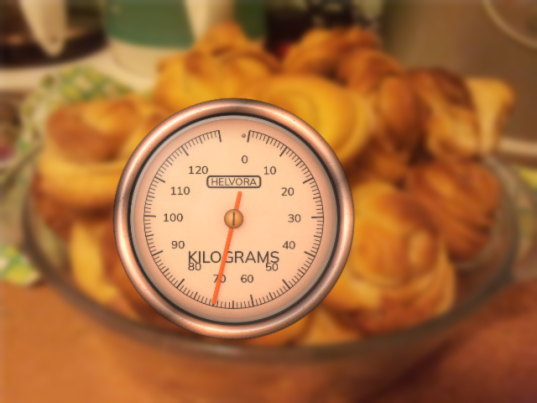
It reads 70 kg
